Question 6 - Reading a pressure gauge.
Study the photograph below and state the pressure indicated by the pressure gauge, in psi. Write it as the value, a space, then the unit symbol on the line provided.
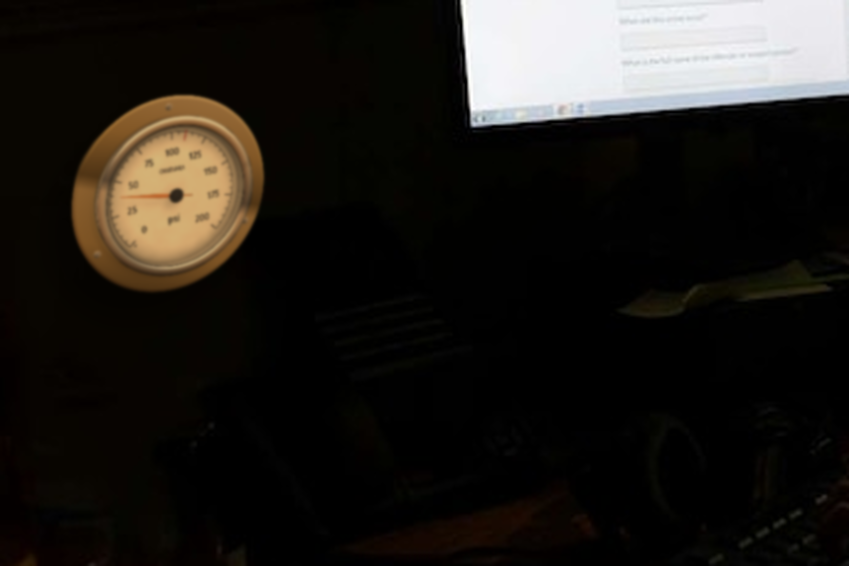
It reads 40 psi
